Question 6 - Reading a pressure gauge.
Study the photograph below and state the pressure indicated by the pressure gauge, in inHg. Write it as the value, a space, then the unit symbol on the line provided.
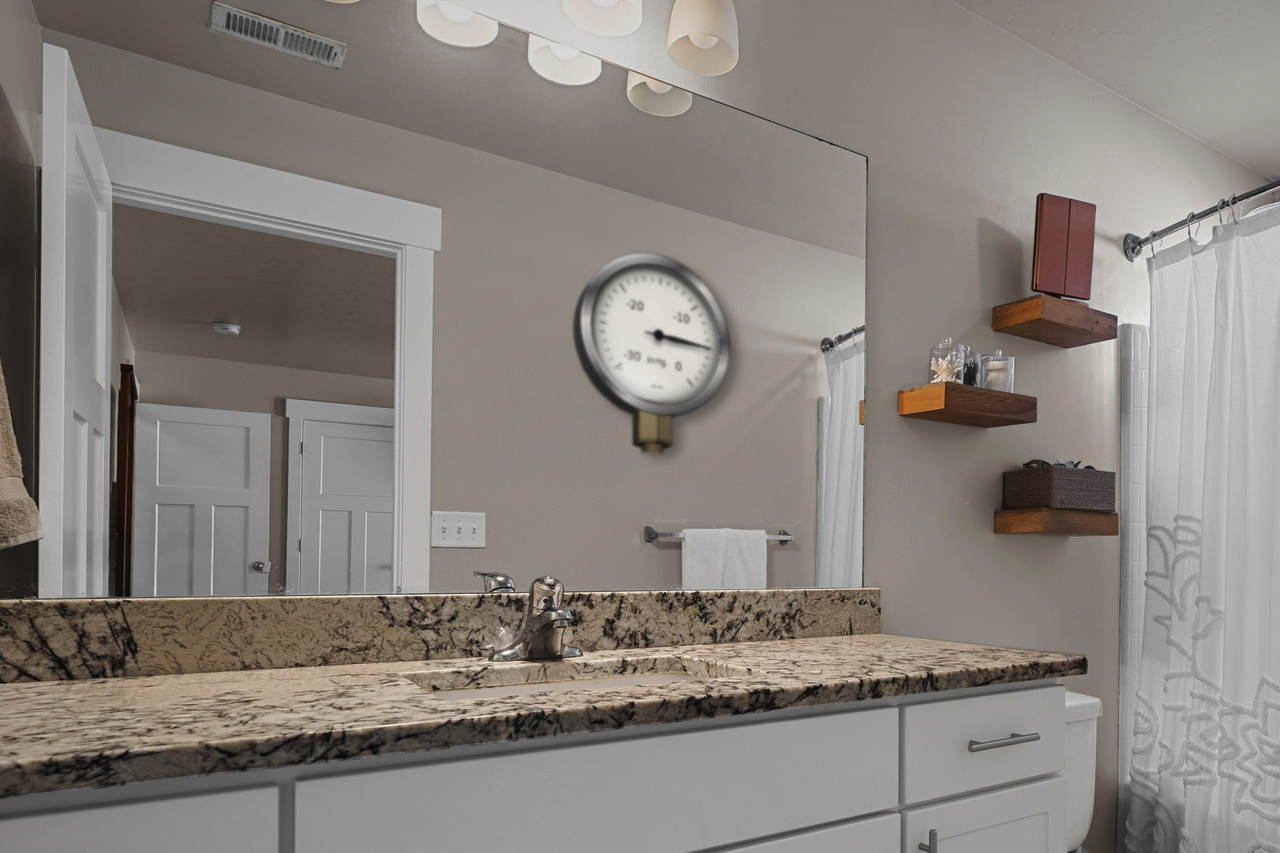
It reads -5 inHg
